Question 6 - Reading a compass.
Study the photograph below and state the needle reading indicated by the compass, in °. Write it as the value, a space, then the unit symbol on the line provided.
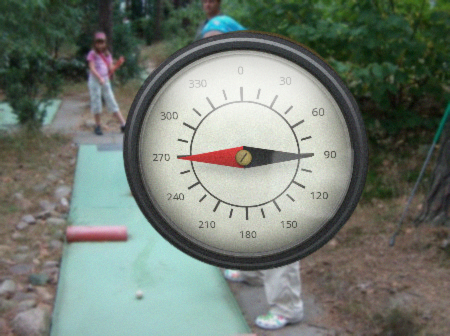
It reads 270 °
